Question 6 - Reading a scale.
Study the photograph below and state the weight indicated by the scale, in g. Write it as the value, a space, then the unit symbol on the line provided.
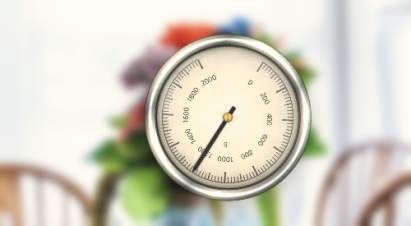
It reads 1200 g
